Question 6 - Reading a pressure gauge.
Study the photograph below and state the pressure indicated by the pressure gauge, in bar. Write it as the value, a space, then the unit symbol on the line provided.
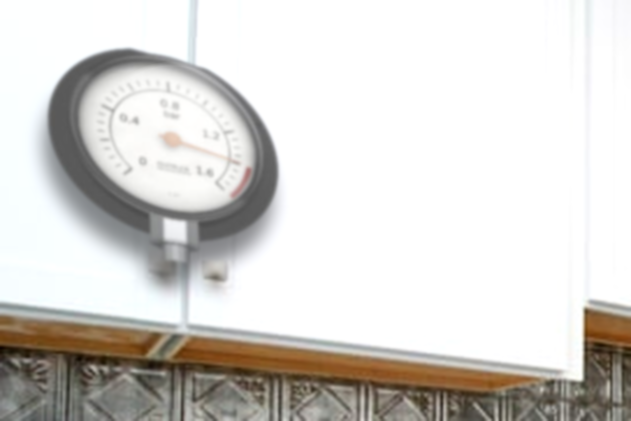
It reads 1.4 bar
